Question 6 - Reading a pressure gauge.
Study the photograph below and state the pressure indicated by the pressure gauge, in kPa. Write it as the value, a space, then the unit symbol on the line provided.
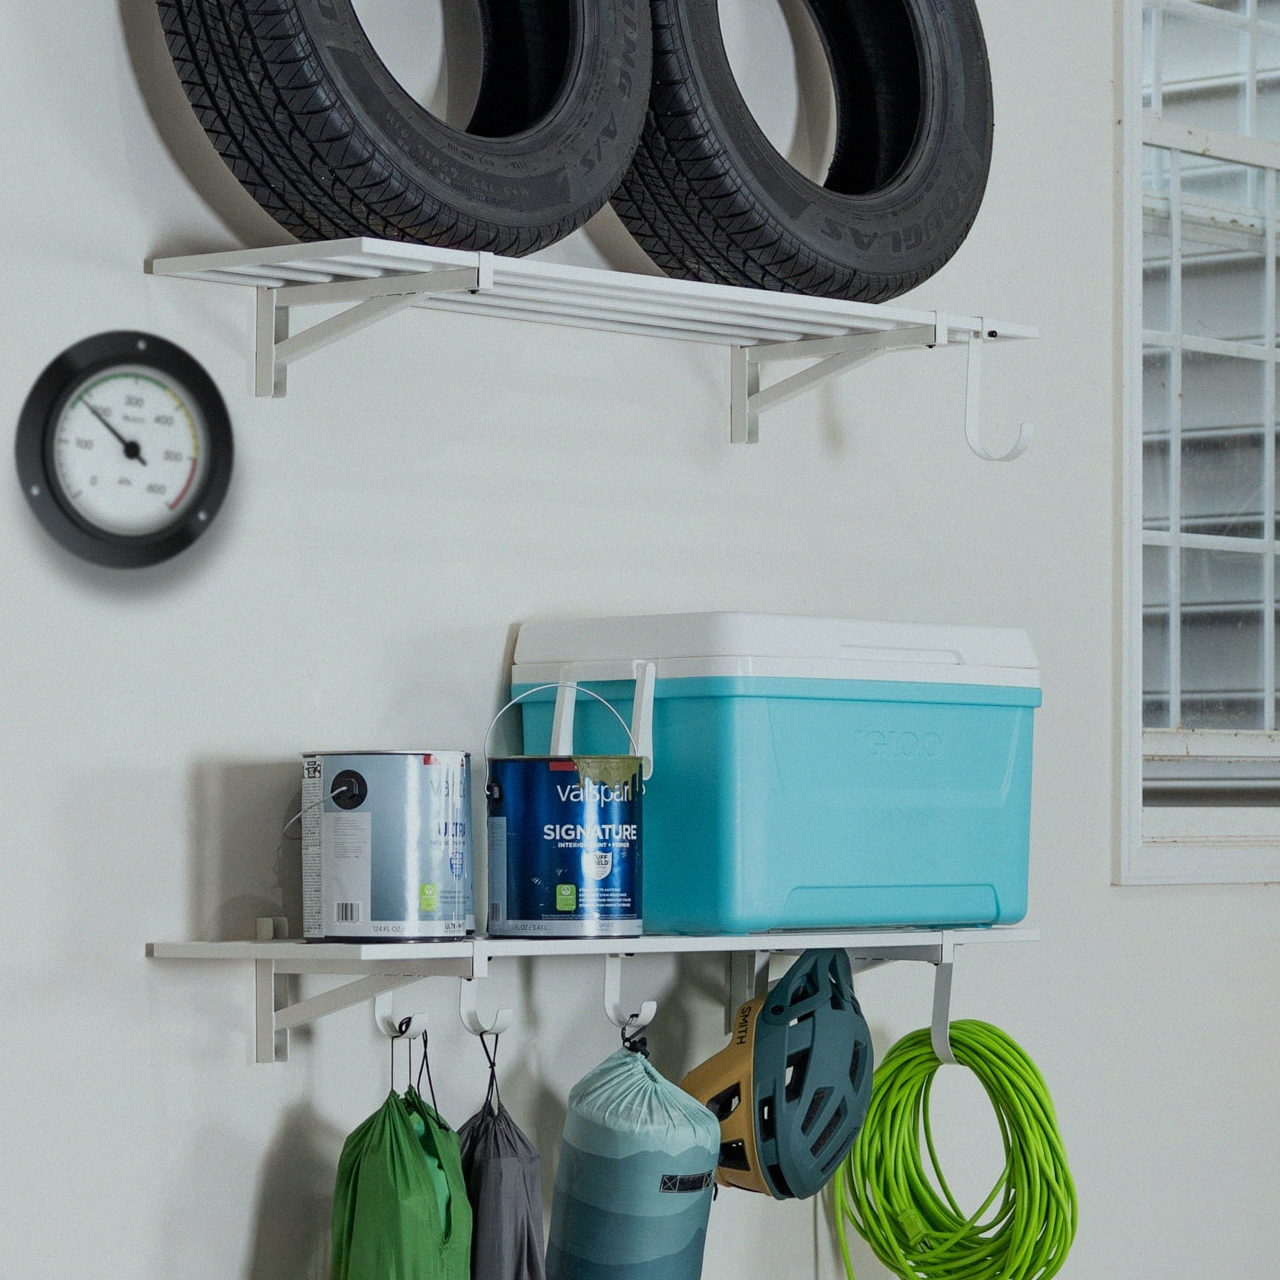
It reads 180 kPa
